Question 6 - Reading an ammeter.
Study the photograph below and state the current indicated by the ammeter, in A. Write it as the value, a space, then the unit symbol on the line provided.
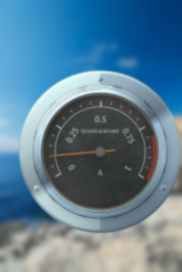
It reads 0.1 A
